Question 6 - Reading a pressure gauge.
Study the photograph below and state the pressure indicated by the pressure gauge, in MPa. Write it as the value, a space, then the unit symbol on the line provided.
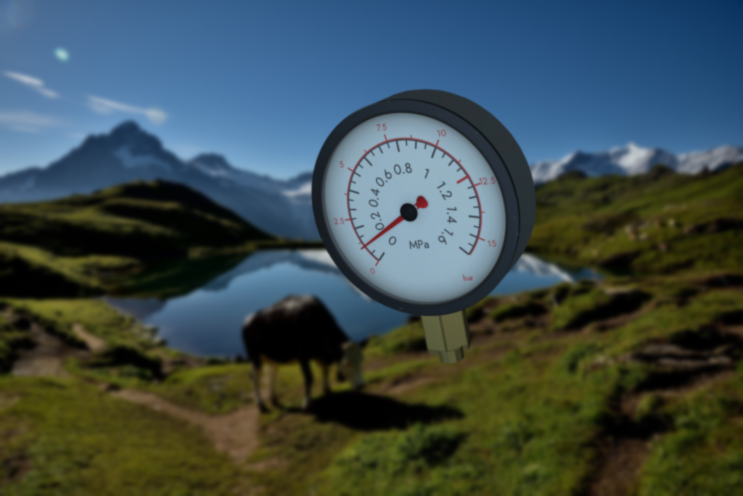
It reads 0.1 MPa
